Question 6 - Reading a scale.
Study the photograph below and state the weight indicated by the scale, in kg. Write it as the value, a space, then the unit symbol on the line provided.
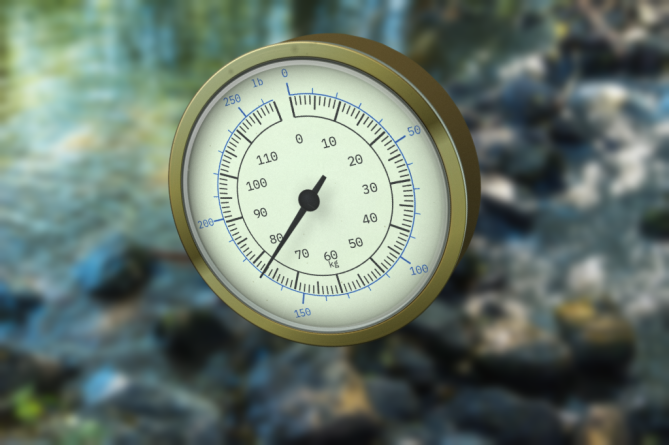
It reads 77 kg
